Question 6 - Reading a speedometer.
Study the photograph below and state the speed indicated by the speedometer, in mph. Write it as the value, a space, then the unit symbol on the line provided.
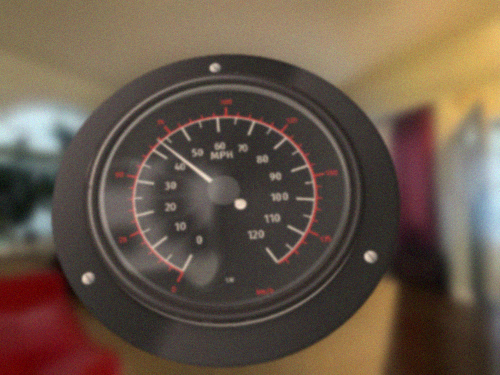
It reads 42.5 mph
